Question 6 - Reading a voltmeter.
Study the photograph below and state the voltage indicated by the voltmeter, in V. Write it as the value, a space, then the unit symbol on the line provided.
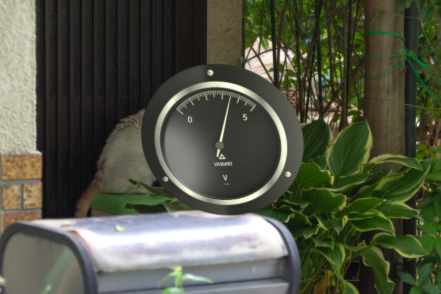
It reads 3.5 V
